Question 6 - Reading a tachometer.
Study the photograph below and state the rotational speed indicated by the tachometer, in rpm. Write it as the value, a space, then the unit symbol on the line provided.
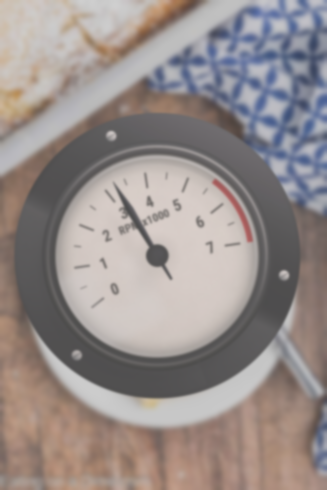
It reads 3250 rpm
